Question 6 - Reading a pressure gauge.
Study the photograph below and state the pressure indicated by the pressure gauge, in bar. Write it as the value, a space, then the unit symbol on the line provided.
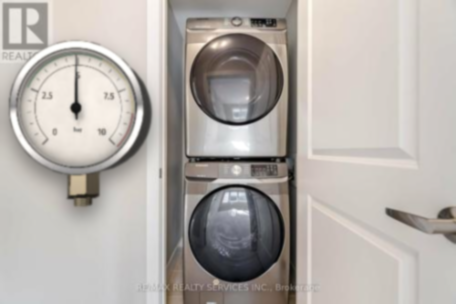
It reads 5 bar
